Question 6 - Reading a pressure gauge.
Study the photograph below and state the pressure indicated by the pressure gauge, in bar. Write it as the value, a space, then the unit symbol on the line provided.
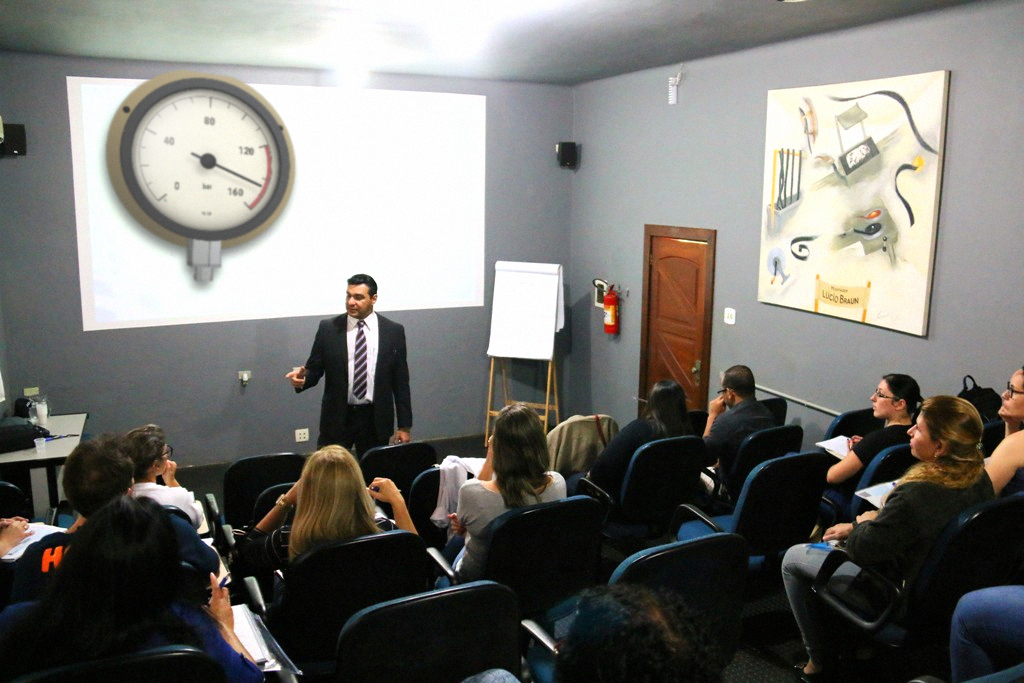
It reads 145 bar
